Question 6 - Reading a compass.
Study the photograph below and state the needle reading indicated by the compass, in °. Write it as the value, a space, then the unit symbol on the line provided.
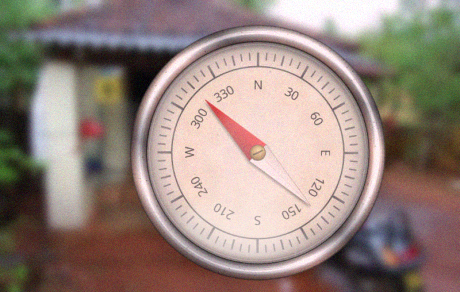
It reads 315 °
